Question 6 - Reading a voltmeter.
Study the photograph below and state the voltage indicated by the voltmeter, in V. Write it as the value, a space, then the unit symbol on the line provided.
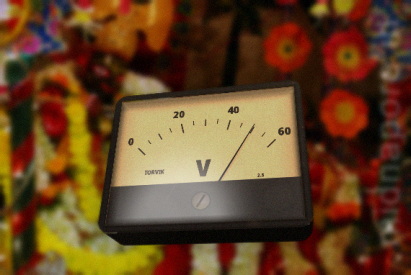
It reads 50 V
